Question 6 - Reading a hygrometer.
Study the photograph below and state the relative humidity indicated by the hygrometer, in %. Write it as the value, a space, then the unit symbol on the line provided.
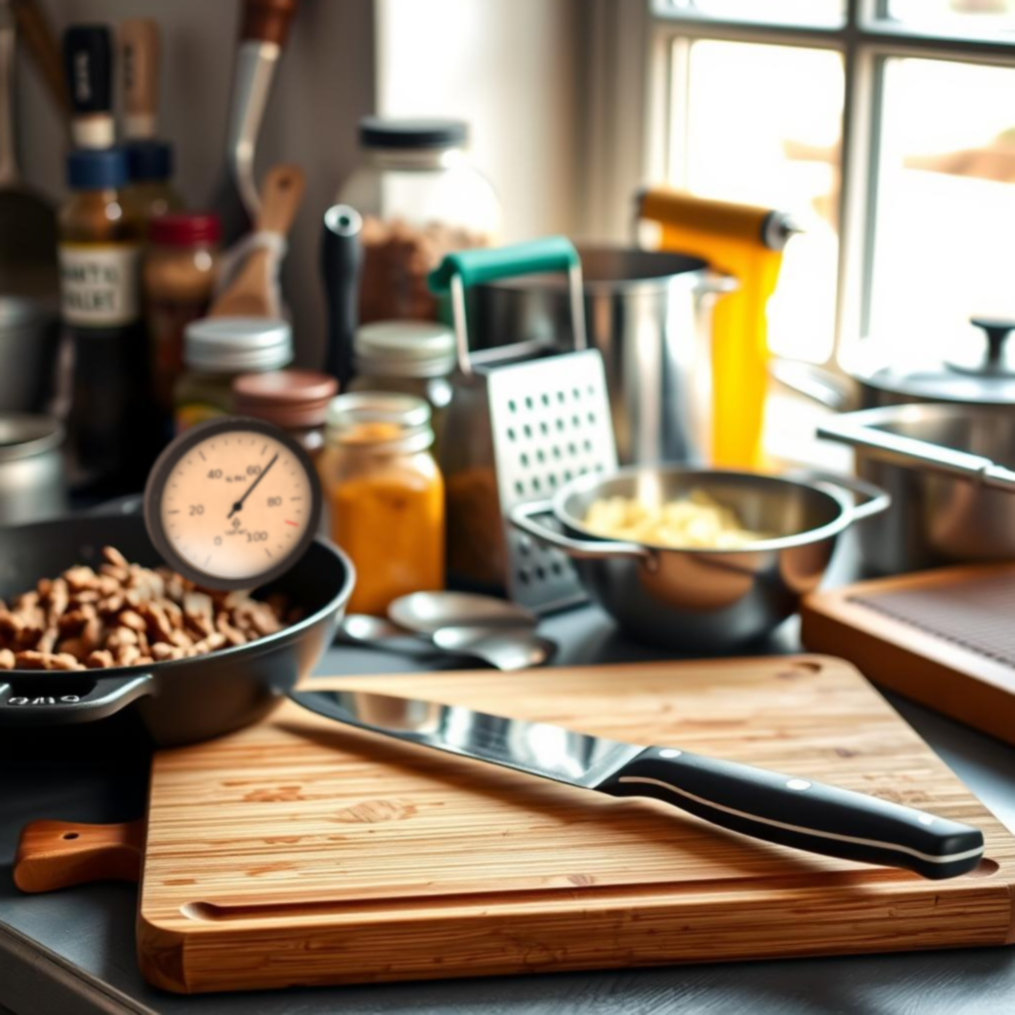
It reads 64 %
